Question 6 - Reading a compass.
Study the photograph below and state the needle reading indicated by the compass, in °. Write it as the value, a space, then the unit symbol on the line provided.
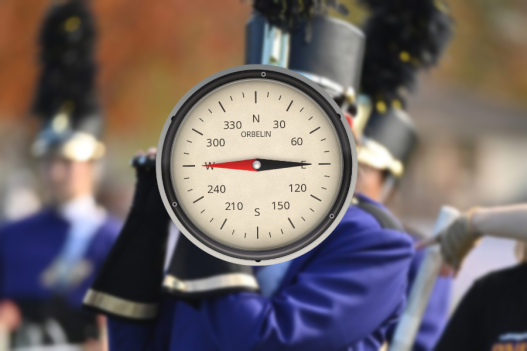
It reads 270 °
